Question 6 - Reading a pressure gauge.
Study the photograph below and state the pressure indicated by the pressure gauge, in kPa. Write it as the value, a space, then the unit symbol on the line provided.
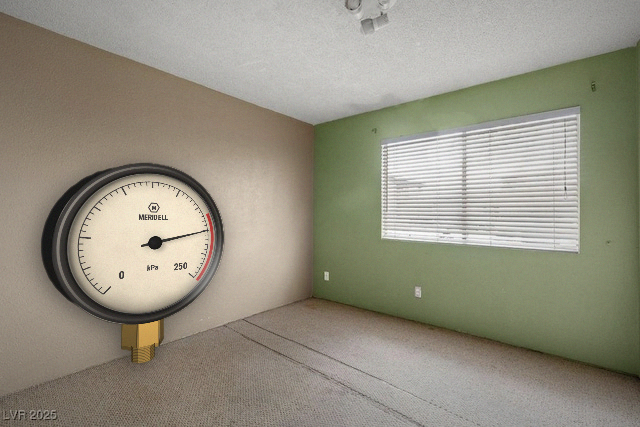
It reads 200 kPa
